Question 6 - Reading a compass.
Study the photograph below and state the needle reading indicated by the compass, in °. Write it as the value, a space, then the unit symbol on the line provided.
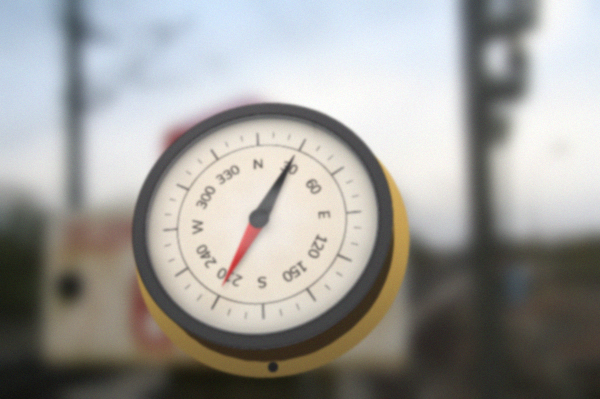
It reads 210 °
